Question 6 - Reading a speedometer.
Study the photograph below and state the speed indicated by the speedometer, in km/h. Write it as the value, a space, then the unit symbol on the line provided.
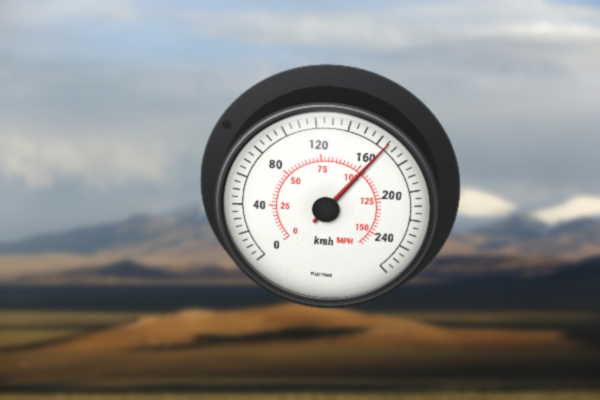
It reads 165 km/h
